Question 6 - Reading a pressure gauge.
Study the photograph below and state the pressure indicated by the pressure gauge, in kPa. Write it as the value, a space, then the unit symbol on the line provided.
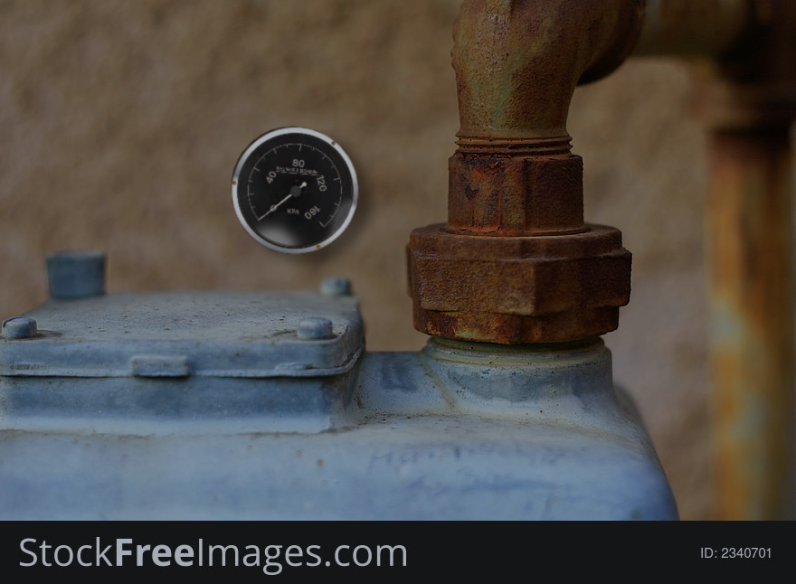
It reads 0 kPa
